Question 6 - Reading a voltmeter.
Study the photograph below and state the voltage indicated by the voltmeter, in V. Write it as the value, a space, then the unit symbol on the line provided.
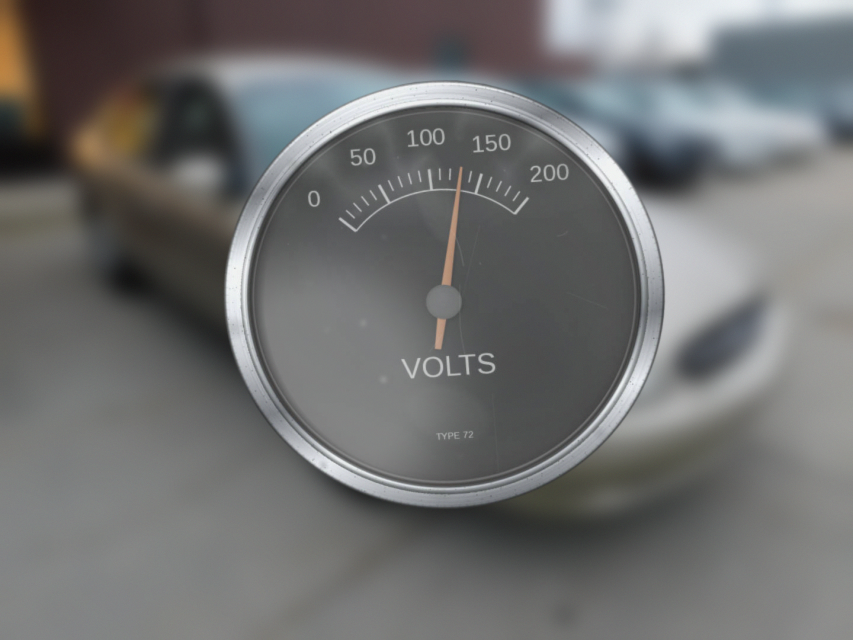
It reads 130 V
